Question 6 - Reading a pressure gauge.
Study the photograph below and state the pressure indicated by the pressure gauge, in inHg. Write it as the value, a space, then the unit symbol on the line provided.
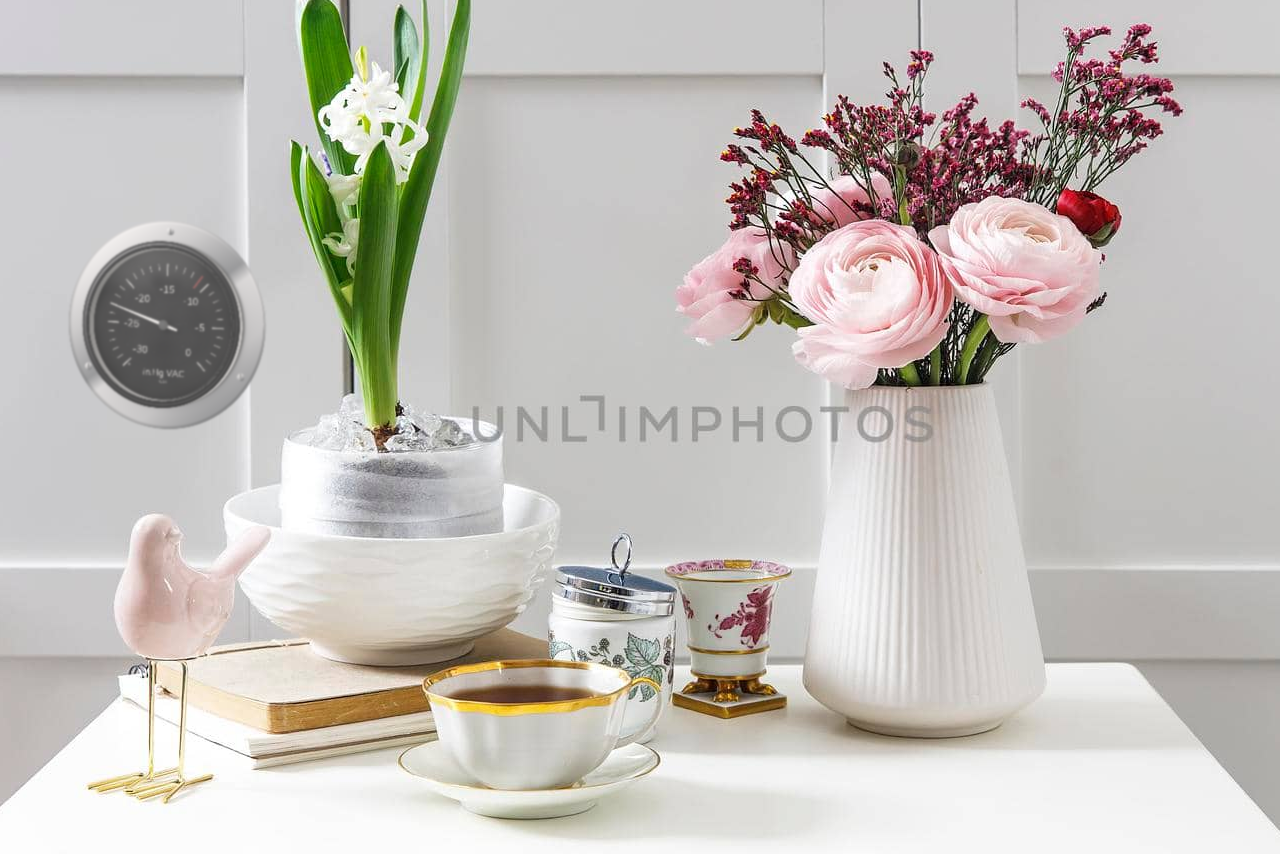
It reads -23 inHg
